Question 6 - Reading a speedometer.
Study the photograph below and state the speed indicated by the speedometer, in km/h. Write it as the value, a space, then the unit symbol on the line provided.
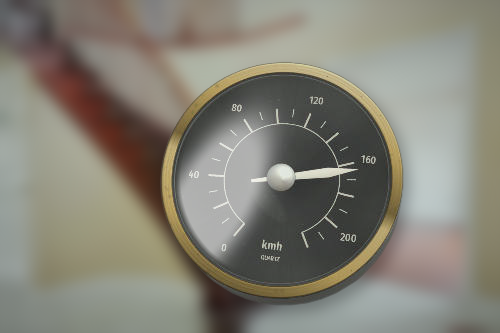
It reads 165 km/h
